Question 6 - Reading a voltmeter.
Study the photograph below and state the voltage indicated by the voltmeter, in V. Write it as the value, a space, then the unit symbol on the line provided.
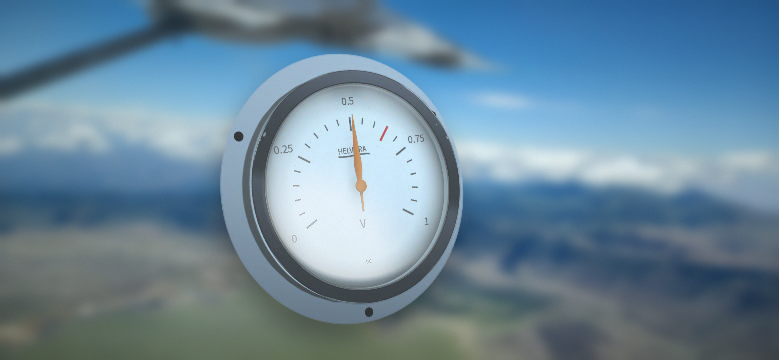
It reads 0.5 V
